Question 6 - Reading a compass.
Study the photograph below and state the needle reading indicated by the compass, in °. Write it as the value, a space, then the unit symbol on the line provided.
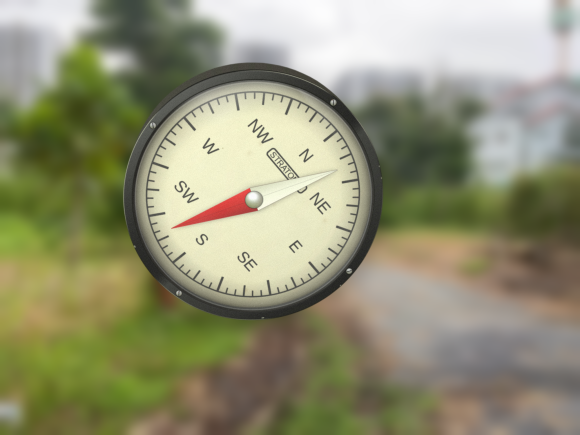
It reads 200 °
